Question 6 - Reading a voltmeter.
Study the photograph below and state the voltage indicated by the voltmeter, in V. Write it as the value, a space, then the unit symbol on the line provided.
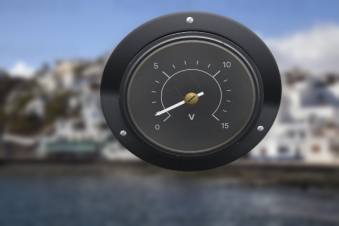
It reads 1 V
